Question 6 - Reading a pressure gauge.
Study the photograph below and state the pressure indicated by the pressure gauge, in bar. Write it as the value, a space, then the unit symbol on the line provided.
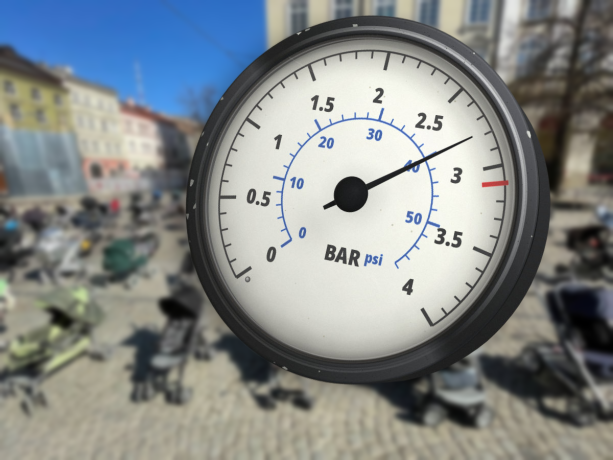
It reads 2.8 bar
